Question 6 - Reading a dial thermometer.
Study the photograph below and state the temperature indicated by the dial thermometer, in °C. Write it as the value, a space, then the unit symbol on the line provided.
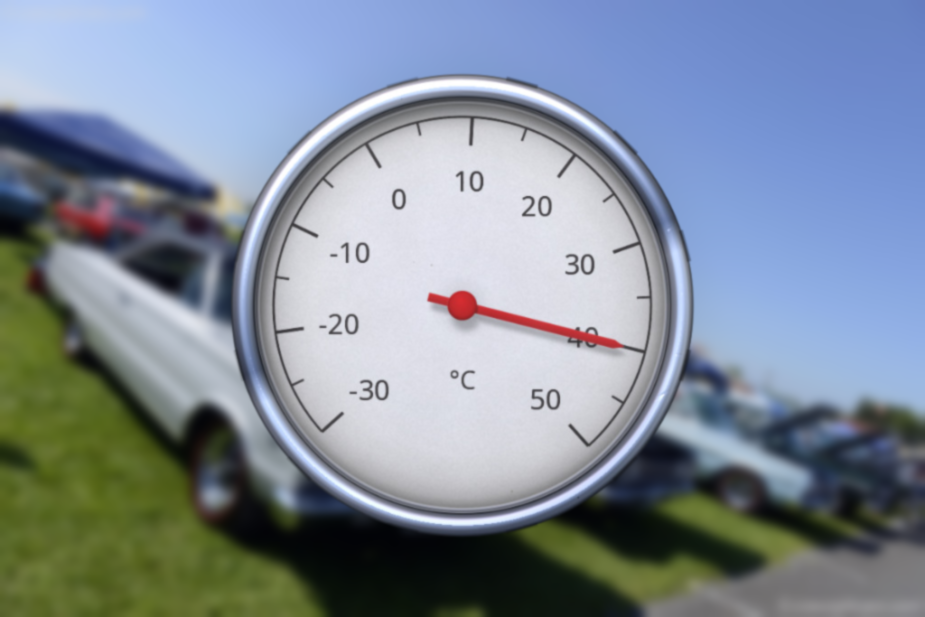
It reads 40 °C
